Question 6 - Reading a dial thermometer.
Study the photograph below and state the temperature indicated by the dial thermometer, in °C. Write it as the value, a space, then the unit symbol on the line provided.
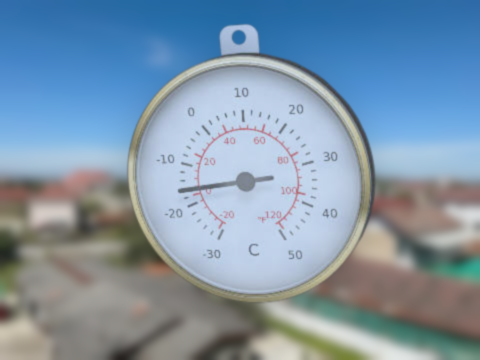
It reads -16 °C
